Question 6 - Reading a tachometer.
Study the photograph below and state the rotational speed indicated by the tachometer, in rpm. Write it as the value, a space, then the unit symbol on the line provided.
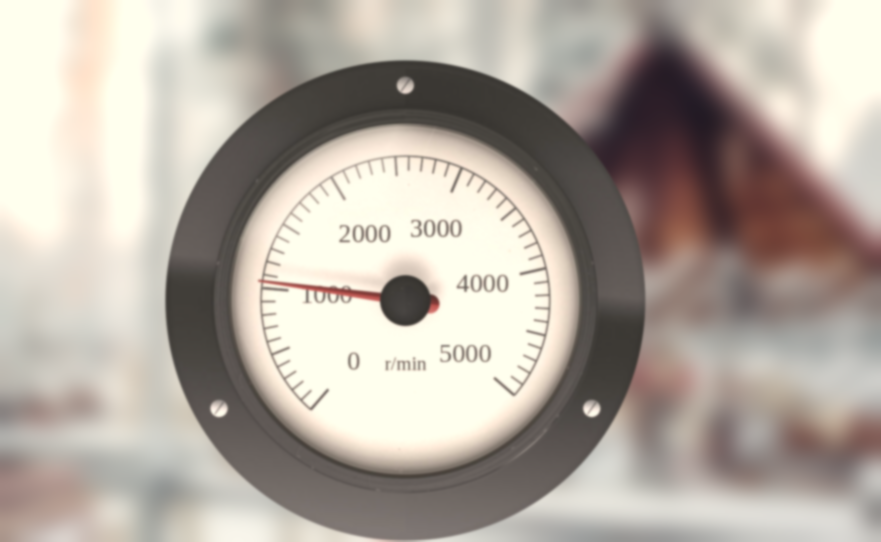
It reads 1050 rpm
